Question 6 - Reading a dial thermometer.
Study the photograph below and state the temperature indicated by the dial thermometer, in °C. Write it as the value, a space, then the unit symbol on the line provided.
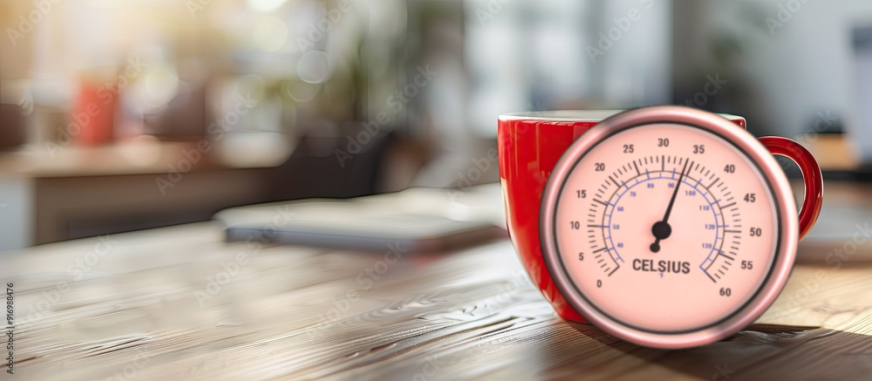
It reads 34 °C
